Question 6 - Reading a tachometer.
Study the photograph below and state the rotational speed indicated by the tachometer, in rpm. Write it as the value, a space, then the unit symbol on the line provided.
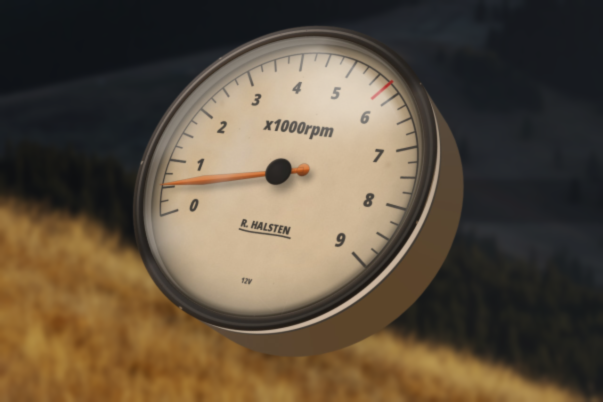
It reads 500 rpm
